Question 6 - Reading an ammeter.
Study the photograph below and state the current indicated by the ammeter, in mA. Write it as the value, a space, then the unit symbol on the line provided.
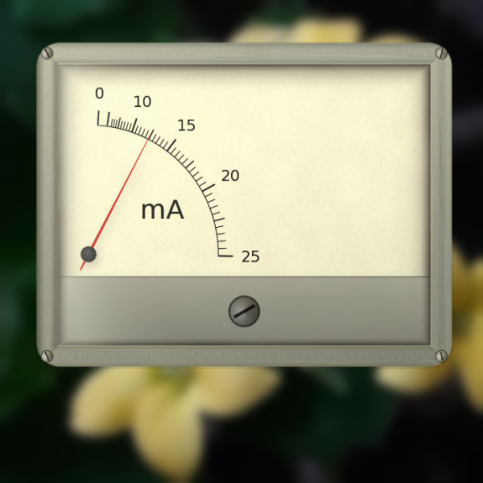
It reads 12.5 mA
